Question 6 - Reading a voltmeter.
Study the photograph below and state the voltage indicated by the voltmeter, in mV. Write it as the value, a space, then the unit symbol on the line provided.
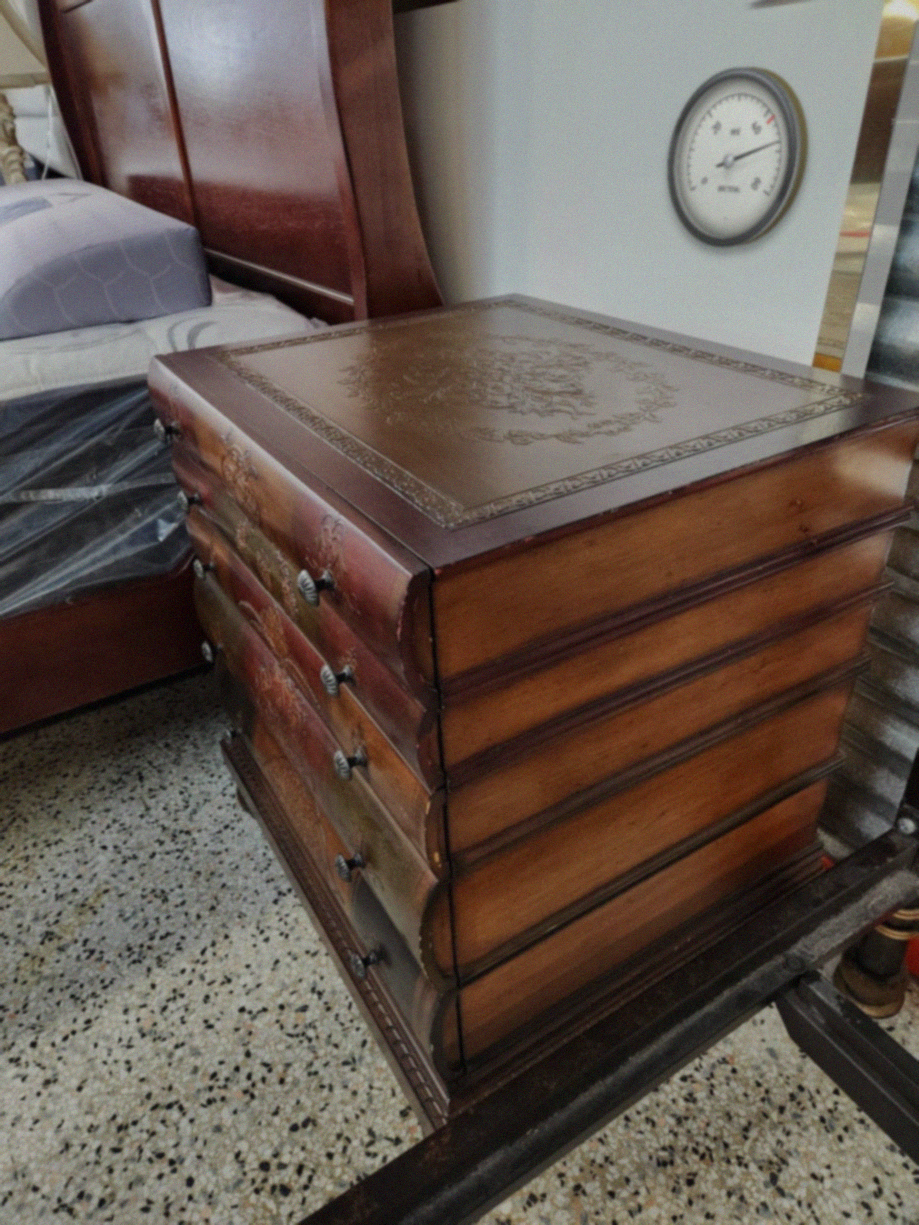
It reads 48 mV
